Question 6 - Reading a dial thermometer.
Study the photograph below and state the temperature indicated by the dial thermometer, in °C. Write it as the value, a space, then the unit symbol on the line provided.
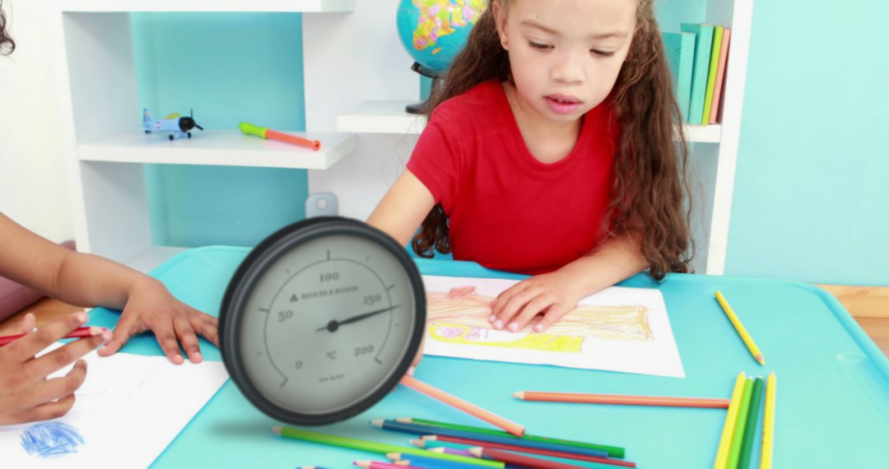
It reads 162.5 °C
